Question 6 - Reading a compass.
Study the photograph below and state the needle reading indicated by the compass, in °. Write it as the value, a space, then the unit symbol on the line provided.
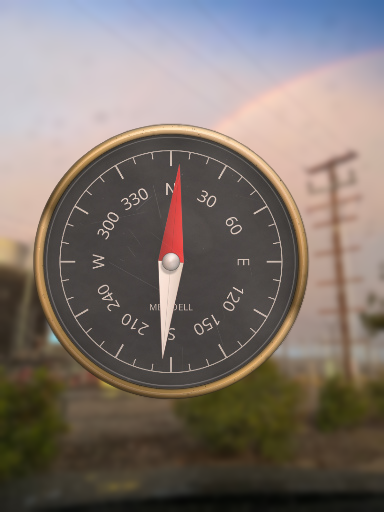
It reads 5 °
